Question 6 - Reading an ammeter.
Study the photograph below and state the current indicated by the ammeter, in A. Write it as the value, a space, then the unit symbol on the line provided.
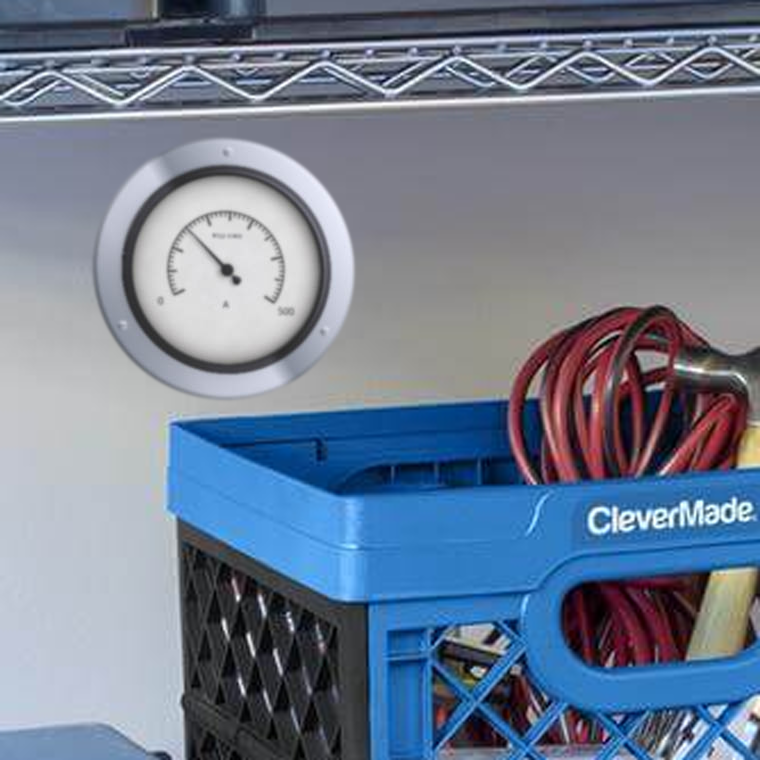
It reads 150 A
